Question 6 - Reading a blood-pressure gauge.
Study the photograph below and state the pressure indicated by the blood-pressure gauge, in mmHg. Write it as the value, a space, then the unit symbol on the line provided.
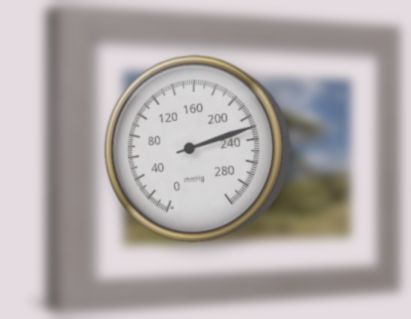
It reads 230 mmHg
